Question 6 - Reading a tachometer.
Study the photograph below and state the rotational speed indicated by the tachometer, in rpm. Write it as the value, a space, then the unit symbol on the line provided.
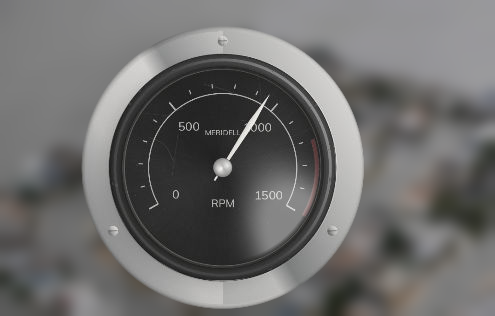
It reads 950 rpm
